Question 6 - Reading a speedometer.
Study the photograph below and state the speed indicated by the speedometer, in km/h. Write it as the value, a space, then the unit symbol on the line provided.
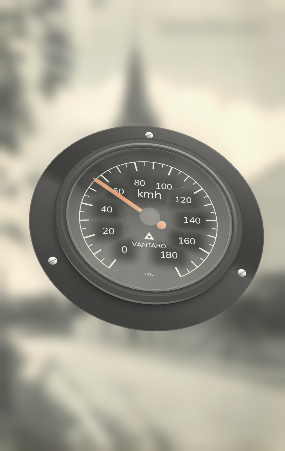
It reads 55 km/h
